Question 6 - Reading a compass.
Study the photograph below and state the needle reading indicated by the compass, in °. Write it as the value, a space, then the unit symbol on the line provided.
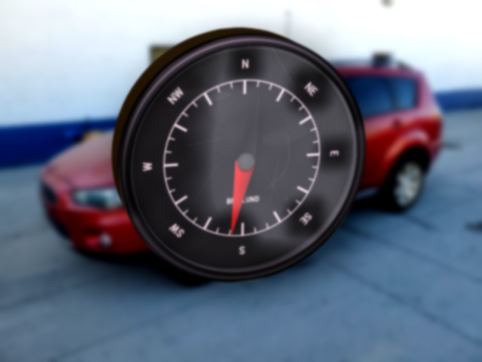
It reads 190 °
